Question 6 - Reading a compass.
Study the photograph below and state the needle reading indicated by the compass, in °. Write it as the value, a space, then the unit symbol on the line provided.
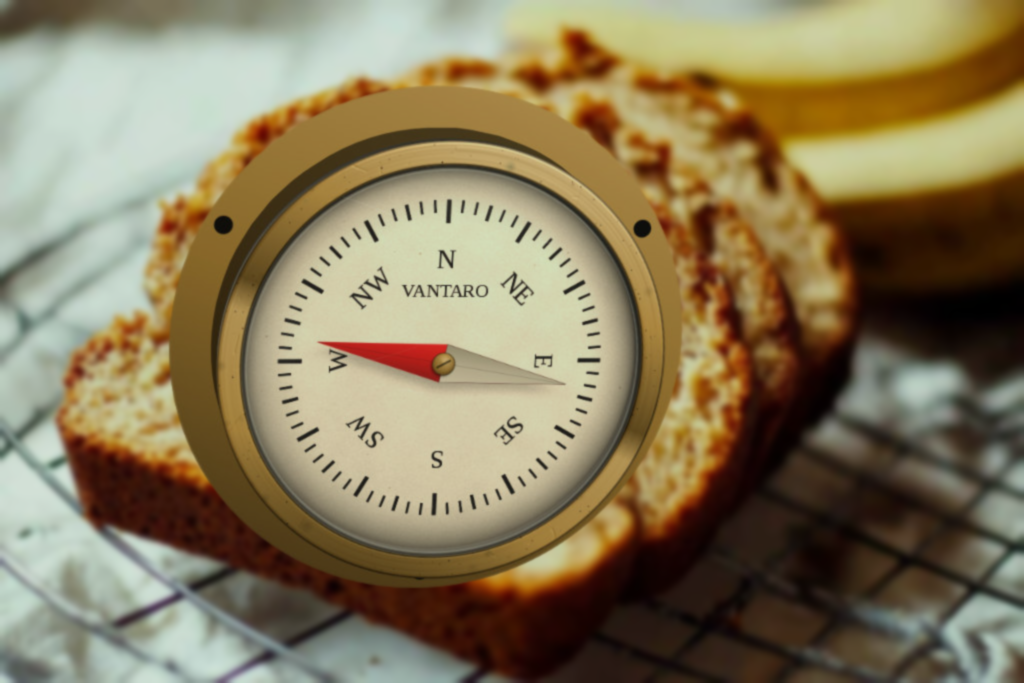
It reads 280 °
